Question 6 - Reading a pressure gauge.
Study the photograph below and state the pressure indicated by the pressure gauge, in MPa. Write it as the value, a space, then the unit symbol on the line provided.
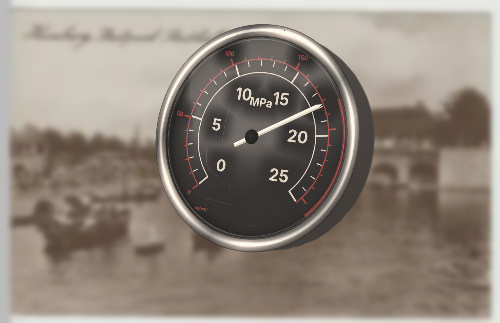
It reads 18 MPa
